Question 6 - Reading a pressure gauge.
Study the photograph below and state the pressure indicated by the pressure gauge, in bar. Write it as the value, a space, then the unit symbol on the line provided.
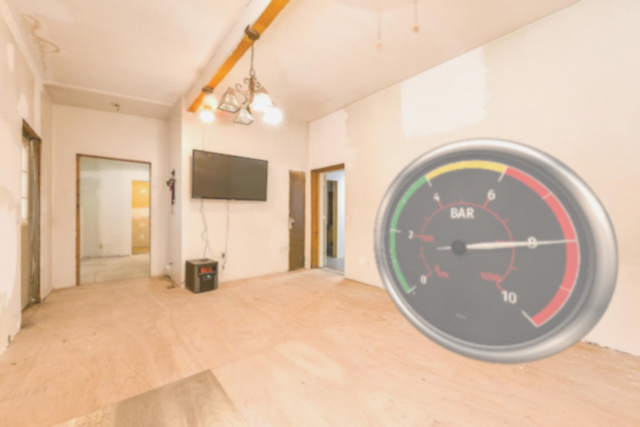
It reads 8 bar
